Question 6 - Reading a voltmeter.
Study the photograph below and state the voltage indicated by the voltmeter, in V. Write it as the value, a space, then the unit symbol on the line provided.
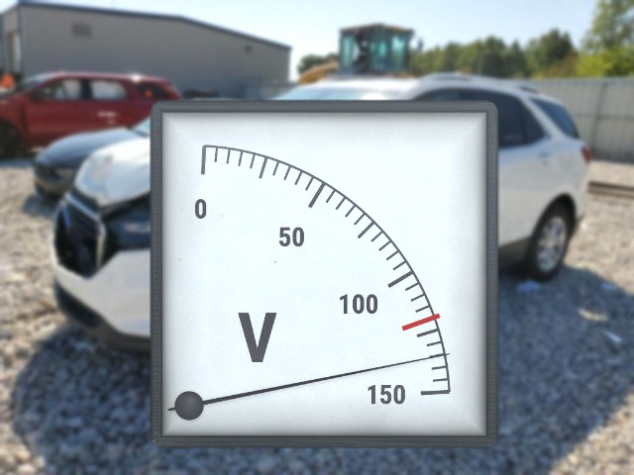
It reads 135 V
